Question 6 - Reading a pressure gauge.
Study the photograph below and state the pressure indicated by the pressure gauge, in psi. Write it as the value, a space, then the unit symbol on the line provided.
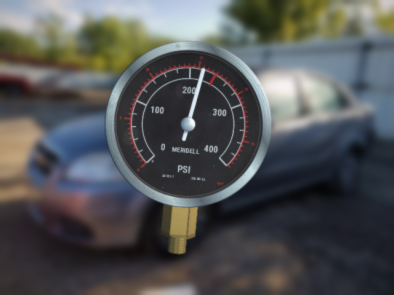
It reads 220 psi
